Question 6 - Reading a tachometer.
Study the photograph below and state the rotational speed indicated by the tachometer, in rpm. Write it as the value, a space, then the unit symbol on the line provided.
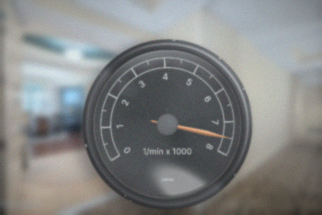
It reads 7500 rpm
